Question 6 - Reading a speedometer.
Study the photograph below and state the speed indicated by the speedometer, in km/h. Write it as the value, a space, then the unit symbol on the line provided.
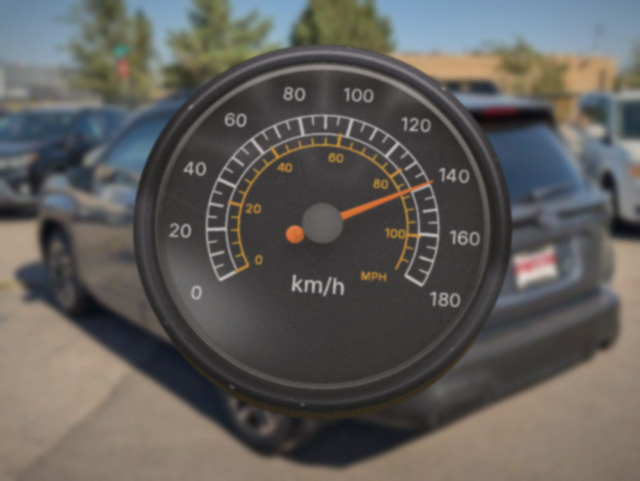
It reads 140 km/h
